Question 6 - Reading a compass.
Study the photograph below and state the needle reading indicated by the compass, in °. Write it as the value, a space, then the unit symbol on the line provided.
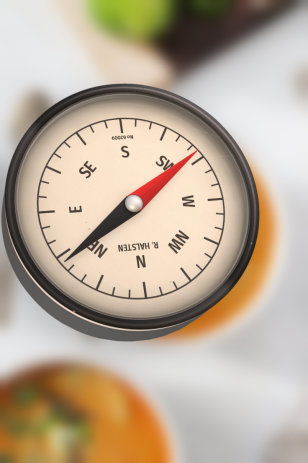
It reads 235 °
